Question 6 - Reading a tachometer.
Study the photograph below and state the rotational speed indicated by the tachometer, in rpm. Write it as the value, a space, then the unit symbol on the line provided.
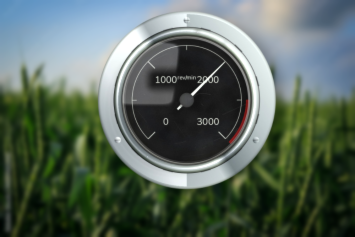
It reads 2000 rpm
